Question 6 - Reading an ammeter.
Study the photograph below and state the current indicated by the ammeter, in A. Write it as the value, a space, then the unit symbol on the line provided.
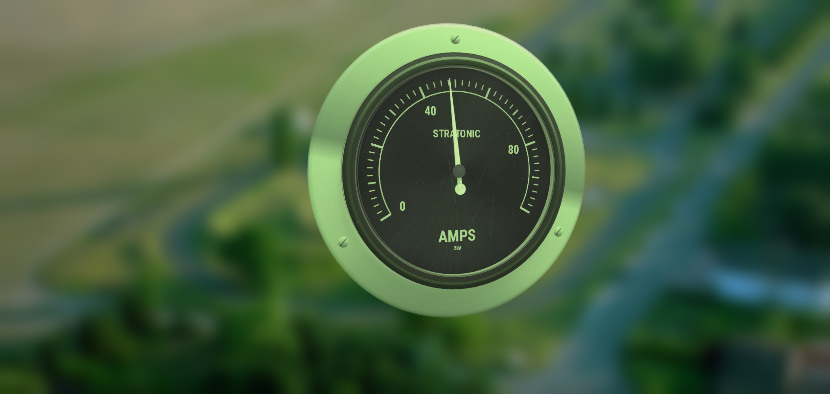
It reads 48 A
